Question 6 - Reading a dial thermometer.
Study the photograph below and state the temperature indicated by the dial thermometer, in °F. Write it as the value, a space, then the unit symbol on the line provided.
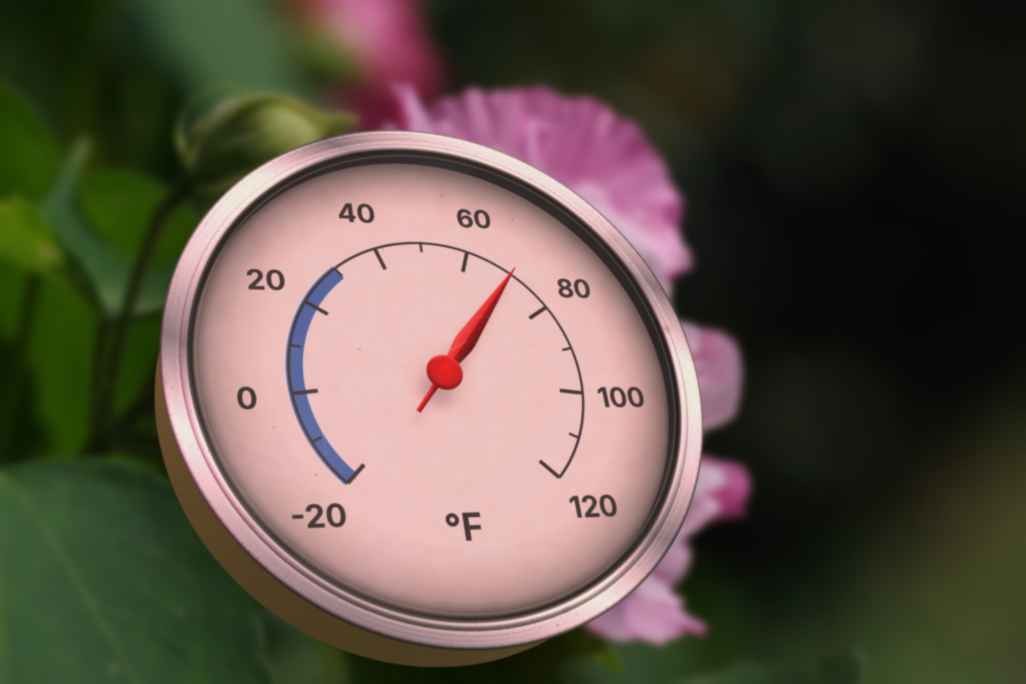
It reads 70 °F
